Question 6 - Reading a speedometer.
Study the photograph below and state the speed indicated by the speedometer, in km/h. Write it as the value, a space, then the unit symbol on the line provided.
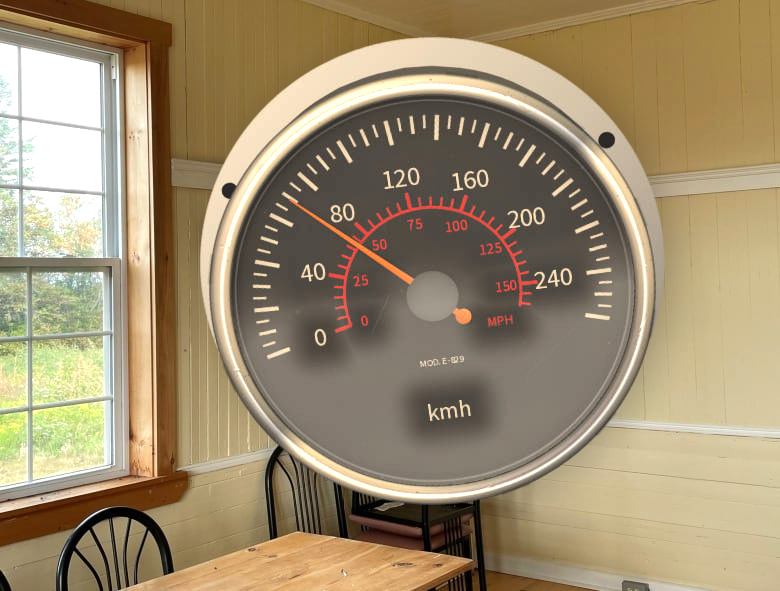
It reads 70 km/h
